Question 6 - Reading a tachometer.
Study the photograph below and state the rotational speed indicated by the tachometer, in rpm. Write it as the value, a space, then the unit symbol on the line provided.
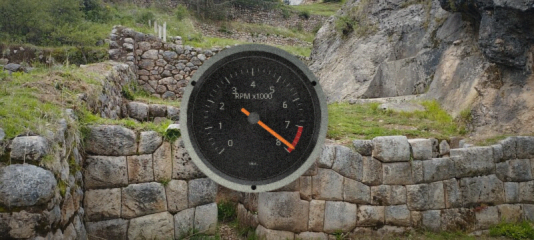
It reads 7800 rpm
